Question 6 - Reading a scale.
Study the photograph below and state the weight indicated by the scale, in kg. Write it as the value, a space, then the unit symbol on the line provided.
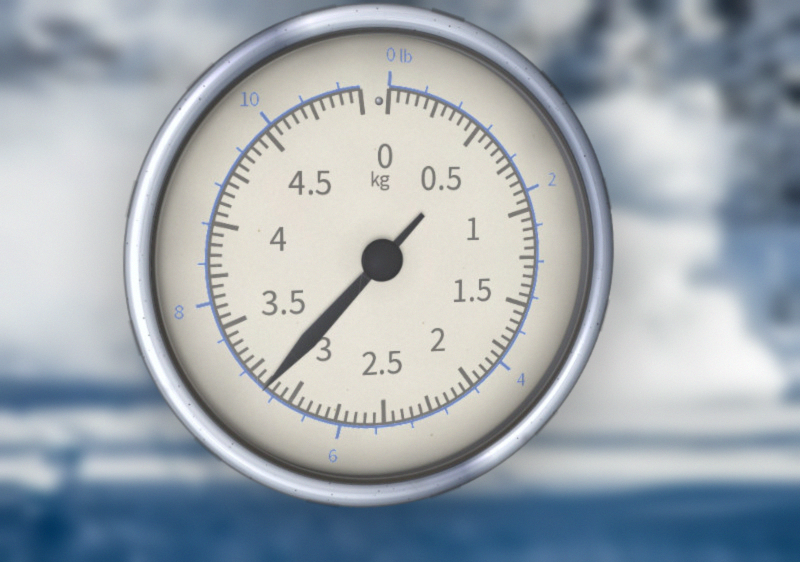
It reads 3.15 kg
